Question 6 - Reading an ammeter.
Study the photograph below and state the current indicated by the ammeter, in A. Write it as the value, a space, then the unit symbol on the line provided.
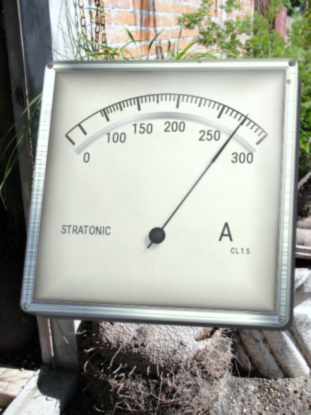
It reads 275 A
